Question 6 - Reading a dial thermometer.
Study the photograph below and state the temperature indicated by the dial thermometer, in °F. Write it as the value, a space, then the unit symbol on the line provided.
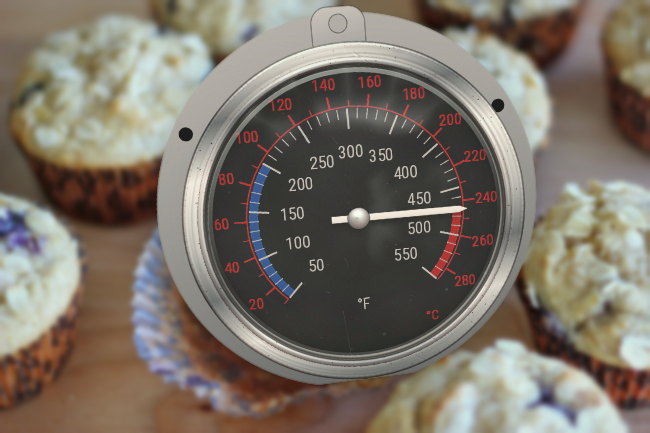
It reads 470 °F
